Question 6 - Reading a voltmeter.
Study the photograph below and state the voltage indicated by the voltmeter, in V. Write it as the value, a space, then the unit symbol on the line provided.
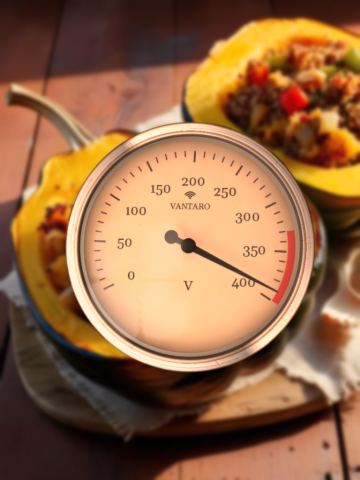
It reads 390 V
